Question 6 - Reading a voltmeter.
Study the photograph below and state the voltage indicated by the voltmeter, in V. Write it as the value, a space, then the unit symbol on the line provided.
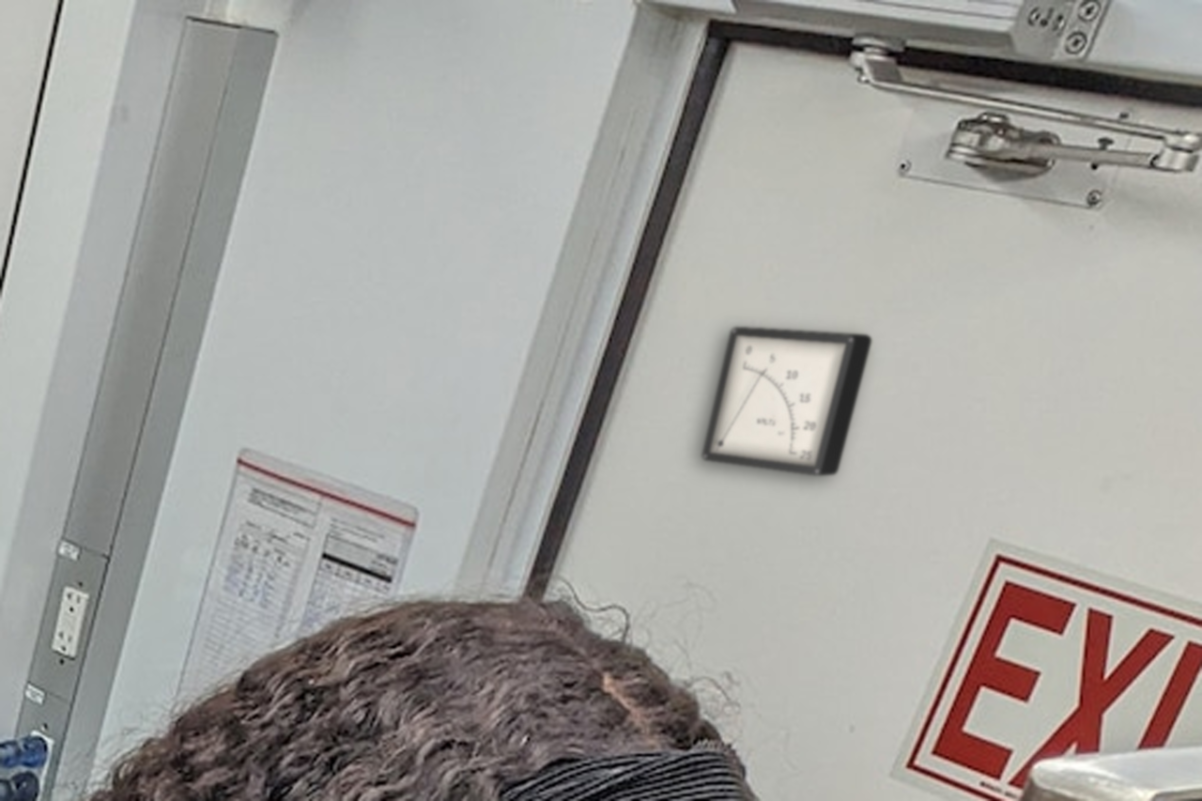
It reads 5 V
